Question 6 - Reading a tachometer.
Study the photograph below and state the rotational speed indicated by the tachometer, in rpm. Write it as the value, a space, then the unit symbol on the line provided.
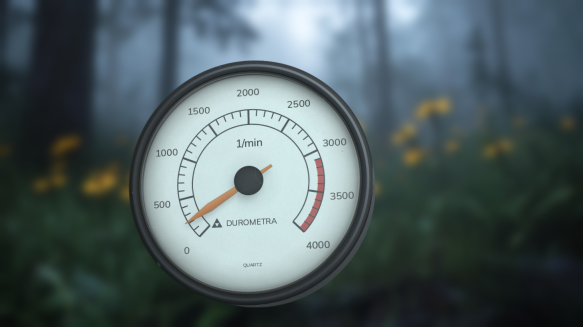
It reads 200 rpm
